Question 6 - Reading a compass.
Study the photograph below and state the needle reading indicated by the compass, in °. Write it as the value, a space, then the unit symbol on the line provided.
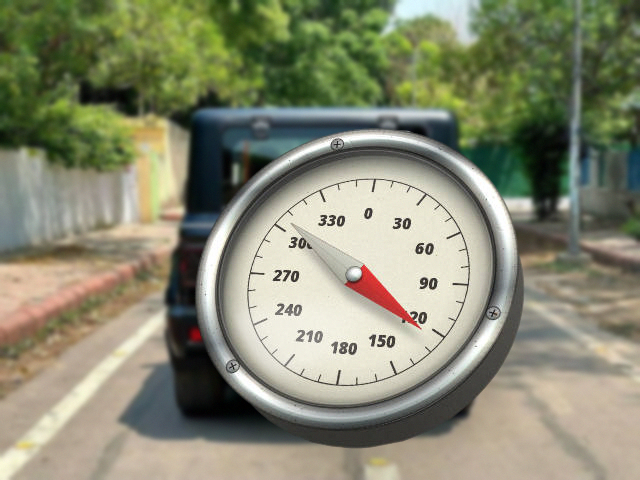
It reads 125 °
